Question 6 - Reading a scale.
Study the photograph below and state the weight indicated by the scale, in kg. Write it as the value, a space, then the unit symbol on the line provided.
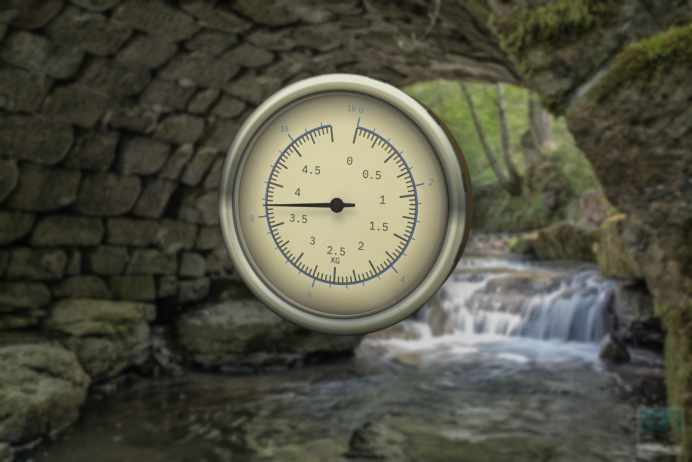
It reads 3.75 kg
